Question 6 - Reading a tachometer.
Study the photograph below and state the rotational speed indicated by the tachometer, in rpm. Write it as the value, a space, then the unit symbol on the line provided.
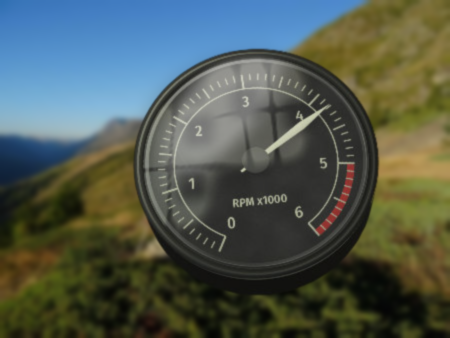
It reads 4200 rpm
